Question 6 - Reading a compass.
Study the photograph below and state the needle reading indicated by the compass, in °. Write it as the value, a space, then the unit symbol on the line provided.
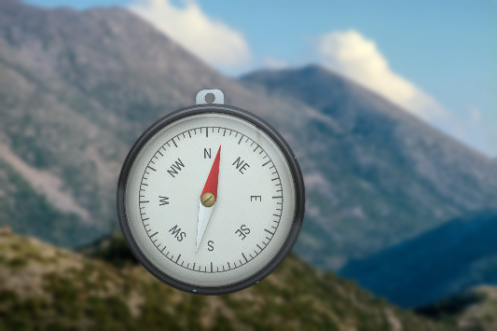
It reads 15 °
